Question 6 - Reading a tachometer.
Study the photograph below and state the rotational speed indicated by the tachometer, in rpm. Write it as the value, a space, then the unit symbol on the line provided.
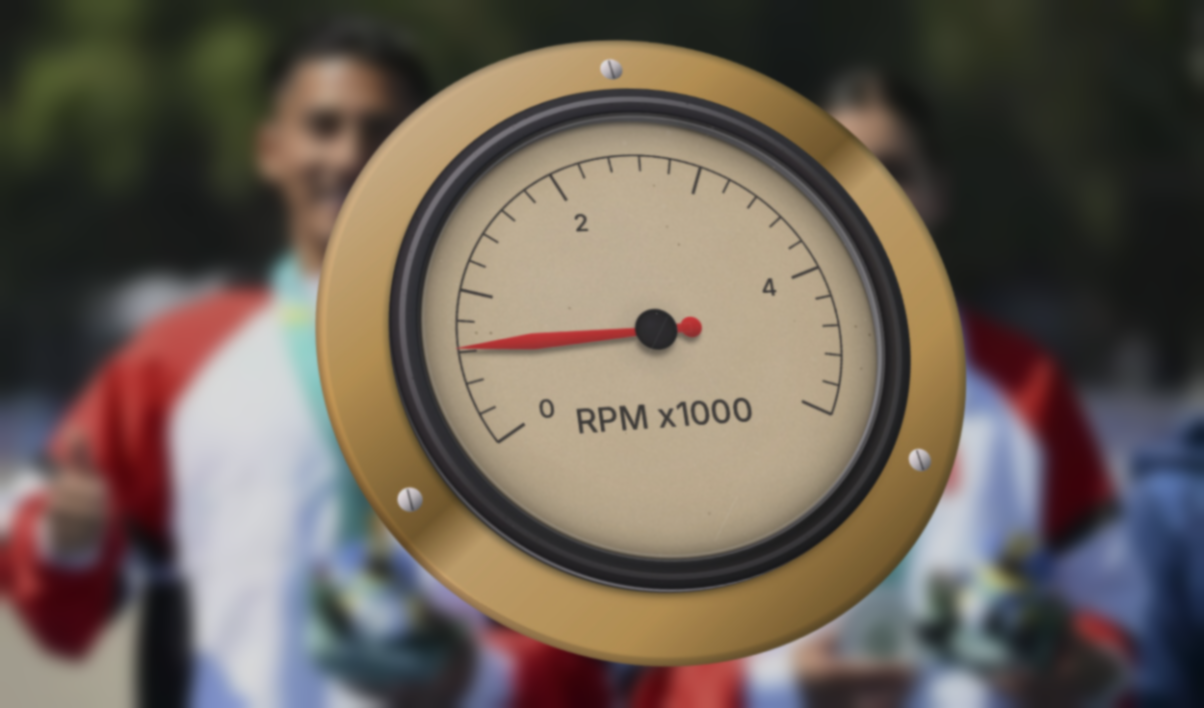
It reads 600 rpm
